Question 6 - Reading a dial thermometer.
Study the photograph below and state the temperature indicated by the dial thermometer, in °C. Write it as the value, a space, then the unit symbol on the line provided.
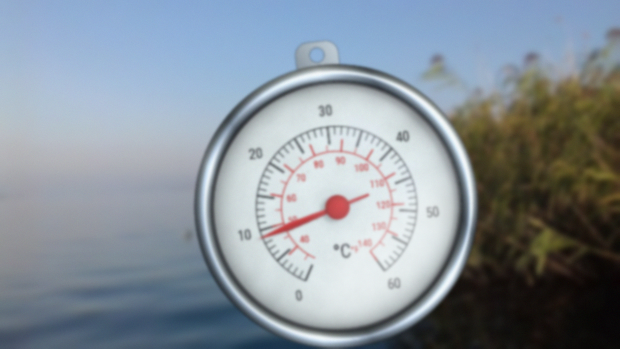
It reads 9 °C
